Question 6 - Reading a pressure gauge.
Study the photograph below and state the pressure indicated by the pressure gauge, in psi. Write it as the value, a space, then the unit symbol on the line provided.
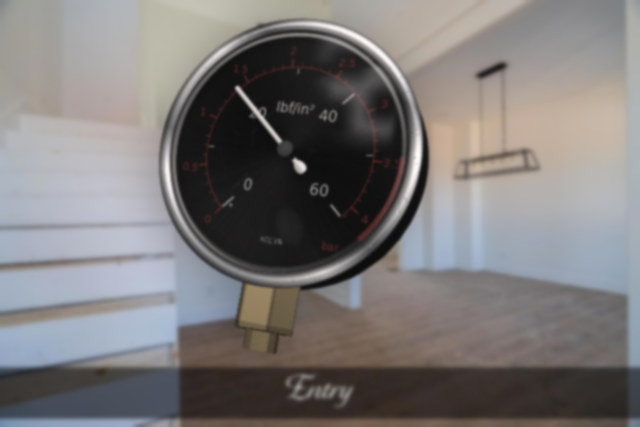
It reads 20 psi
